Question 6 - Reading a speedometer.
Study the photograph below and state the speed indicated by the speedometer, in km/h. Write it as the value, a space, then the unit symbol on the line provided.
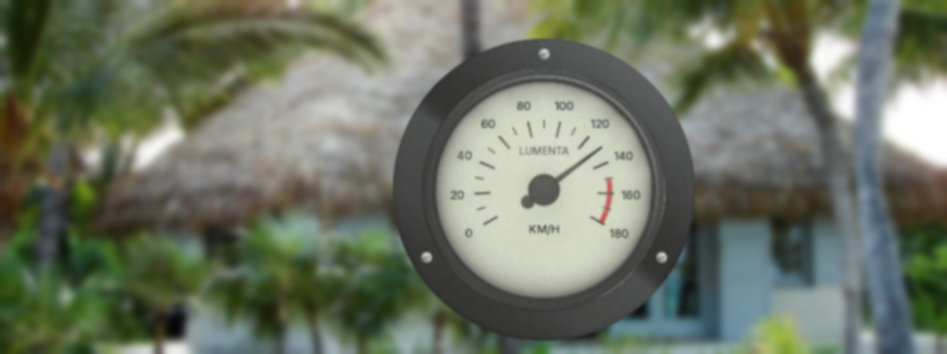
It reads 130 km/h
